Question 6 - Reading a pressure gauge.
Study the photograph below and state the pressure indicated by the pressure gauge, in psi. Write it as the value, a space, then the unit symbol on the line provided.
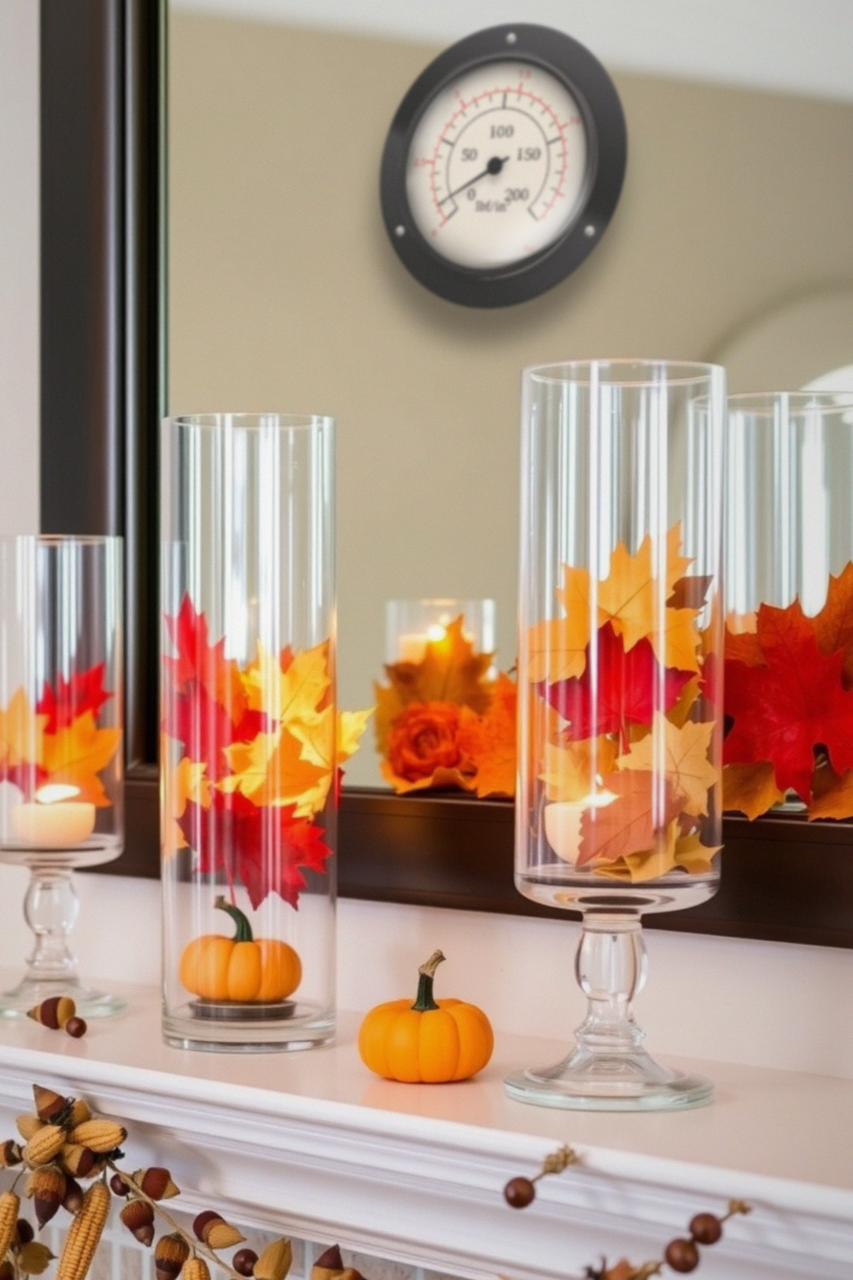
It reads 10 psi
